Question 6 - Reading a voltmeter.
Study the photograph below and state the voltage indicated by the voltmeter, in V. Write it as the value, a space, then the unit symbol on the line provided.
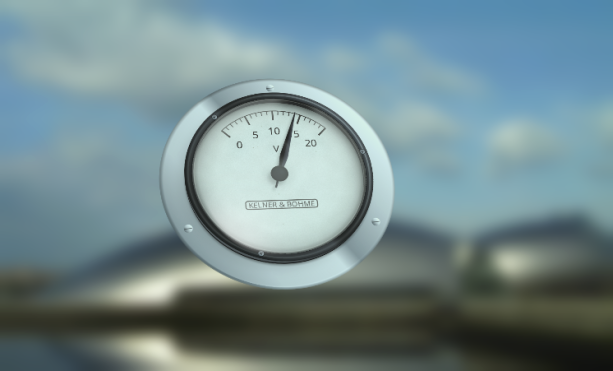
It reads 14 V
